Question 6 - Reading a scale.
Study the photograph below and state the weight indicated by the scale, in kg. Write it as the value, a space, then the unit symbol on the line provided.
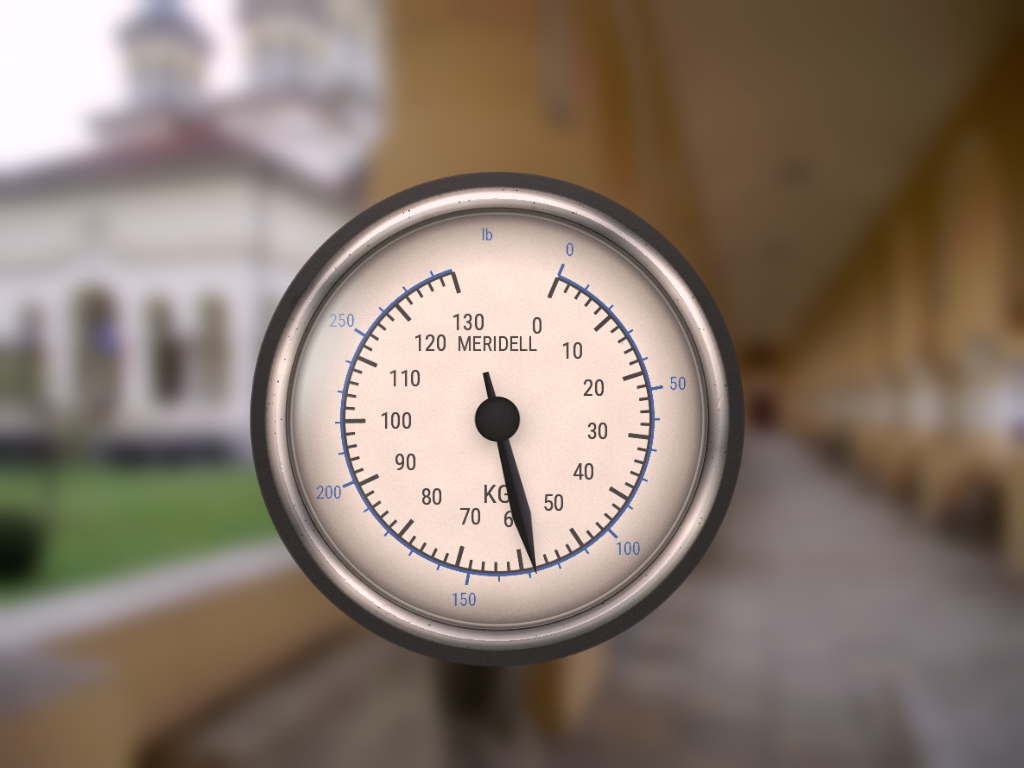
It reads 58 kg
